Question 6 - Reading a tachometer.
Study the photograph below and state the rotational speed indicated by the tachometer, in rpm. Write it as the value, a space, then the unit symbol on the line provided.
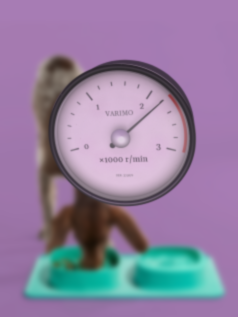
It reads 2200 rpm
